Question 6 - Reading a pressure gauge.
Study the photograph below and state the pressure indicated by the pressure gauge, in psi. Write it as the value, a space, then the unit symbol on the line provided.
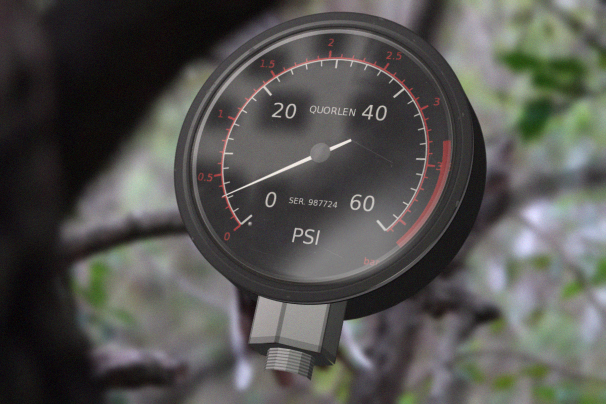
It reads 4 psi
